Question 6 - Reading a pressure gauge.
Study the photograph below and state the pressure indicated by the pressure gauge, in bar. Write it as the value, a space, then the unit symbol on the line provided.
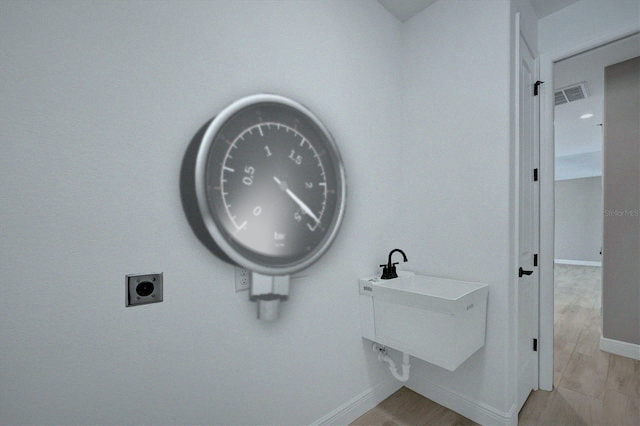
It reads 2.4 bar
